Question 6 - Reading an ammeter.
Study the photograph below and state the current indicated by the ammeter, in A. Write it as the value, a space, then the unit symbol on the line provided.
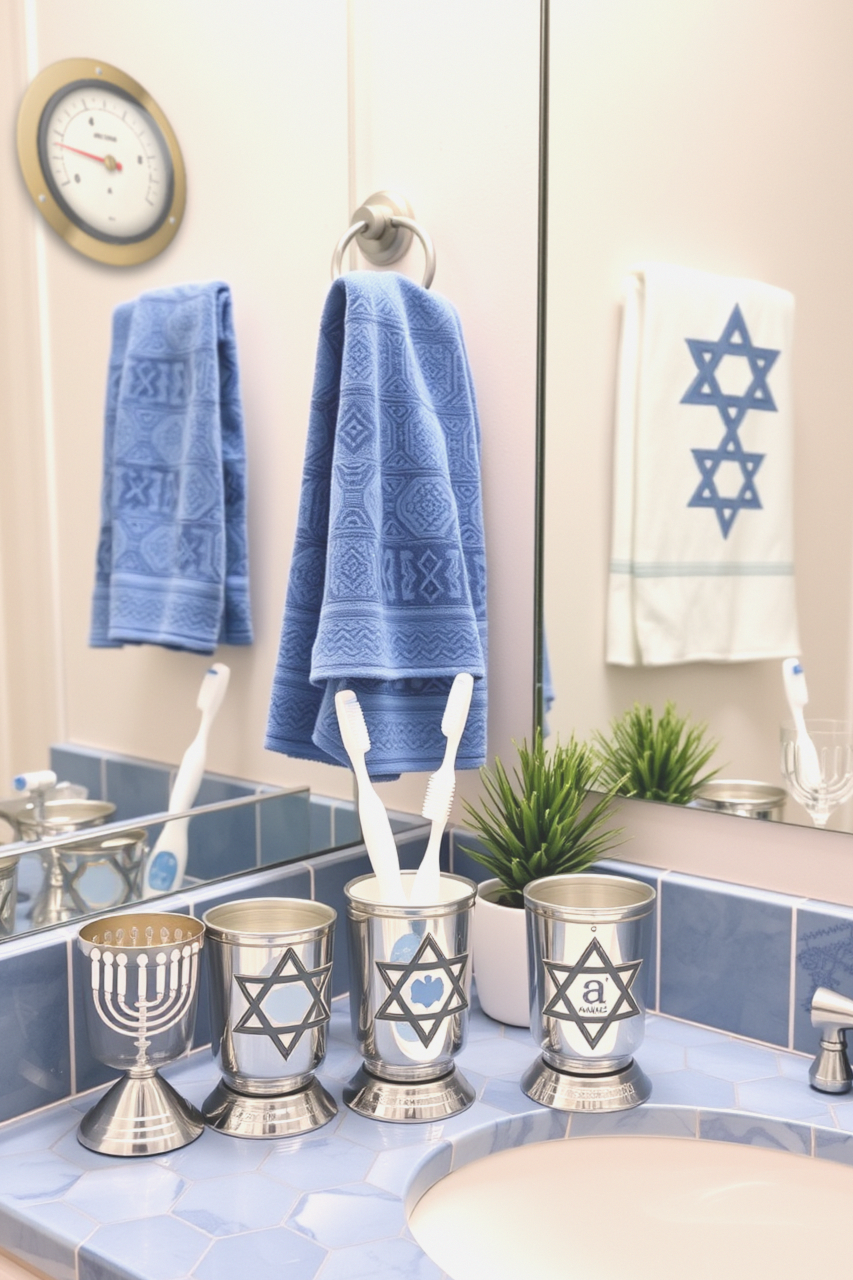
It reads 1.5 A
